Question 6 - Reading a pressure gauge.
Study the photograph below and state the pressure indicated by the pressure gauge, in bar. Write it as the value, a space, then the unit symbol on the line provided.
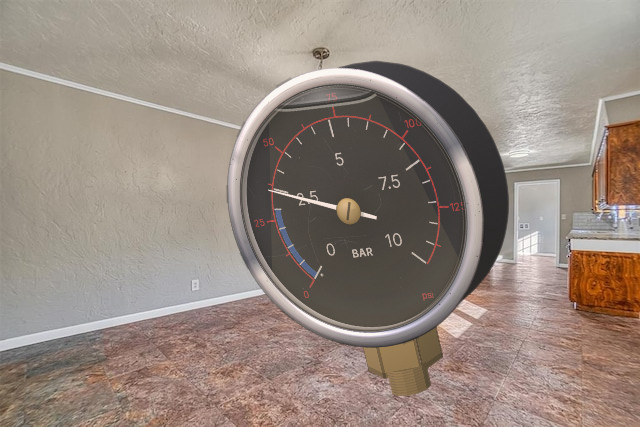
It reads 2.5 bar
